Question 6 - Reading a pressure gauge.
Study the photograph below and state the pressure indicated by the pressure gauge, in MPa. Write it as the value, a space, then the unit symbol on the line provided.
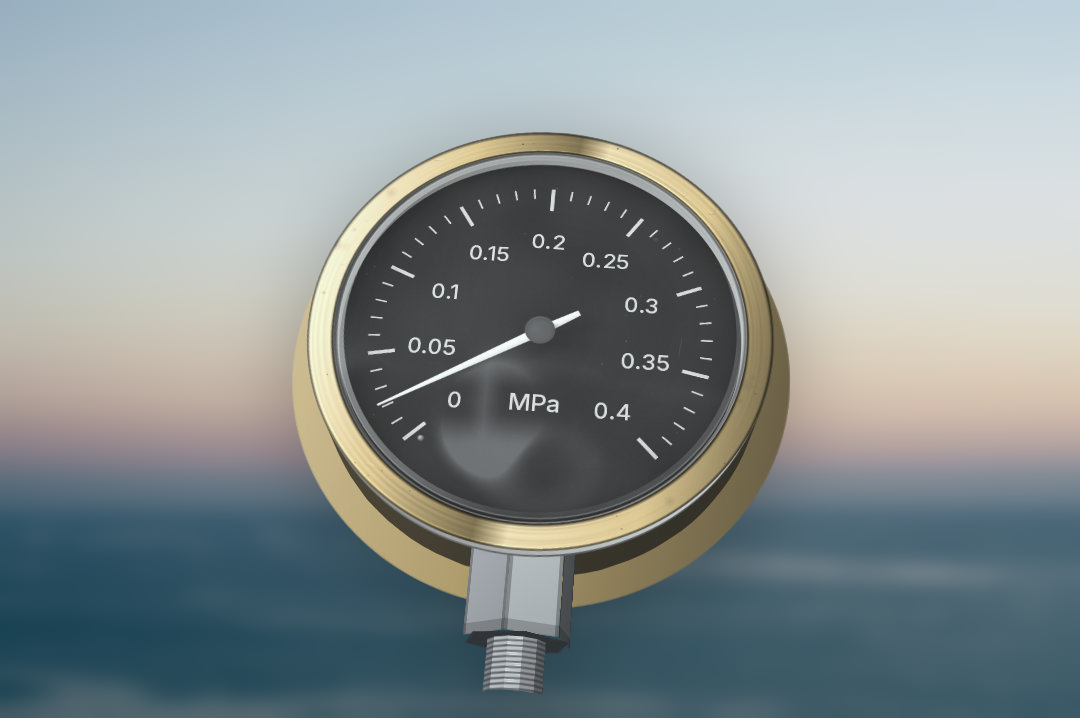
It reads 0.02 MPa
